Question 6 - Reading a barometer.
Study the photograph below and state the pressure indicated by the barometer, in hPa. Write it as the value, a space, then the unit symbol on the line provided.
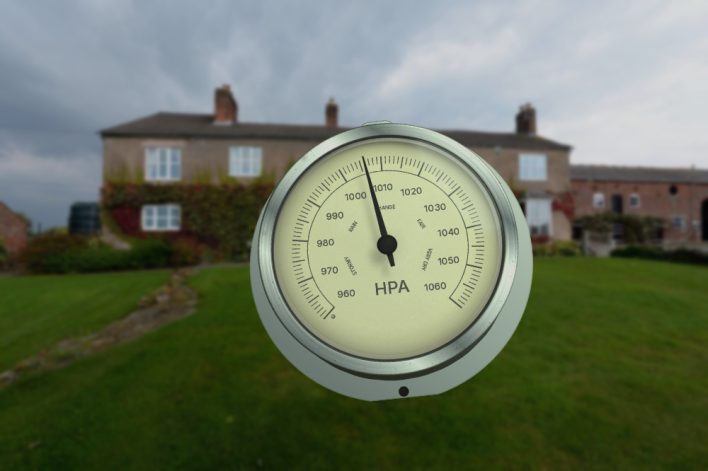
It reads 1006 hPa
